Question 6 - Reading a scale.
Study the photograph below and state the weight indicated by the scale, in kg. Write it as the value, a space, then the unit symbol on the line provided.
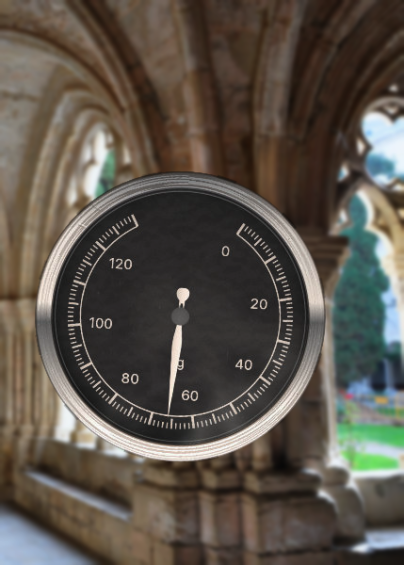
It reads 66 kg
